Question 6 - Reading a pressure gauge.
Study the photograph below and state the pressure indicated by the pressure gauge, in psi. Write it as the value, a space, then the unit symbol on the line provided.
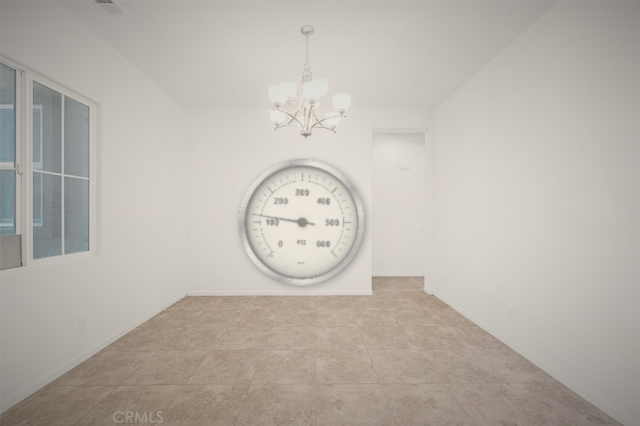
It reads 120 psi
